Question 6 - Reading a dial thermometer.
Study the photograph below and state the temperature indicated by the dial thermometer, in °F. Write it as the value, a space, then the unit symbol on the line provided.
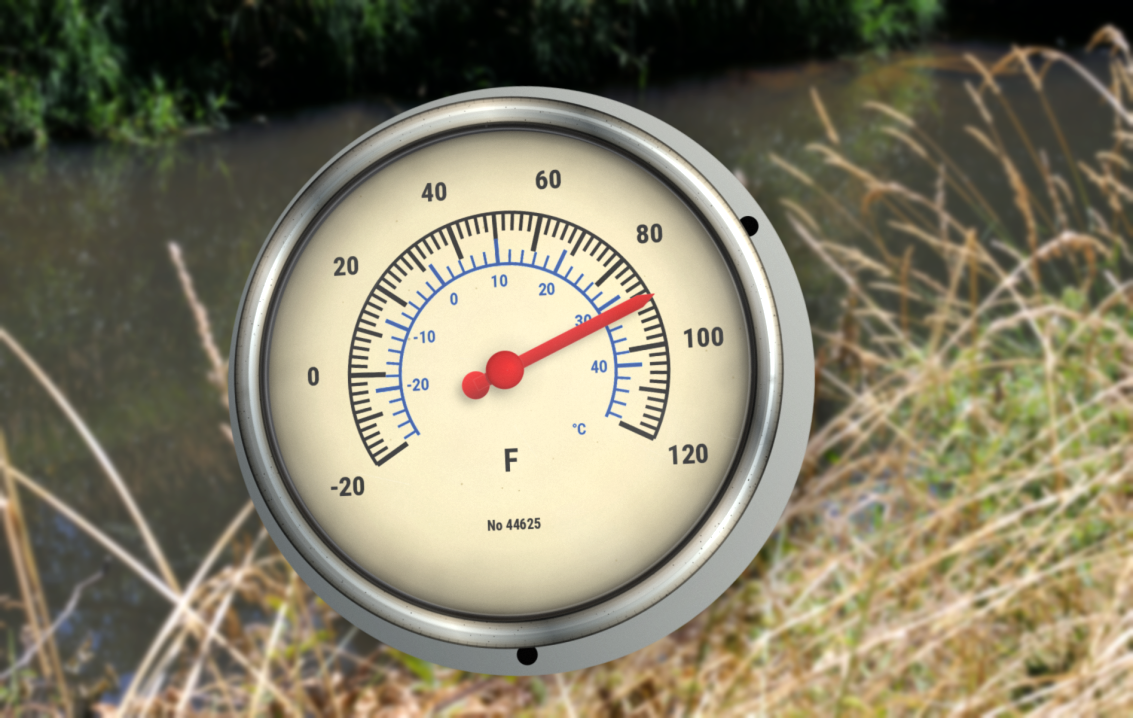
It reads 90 °F
